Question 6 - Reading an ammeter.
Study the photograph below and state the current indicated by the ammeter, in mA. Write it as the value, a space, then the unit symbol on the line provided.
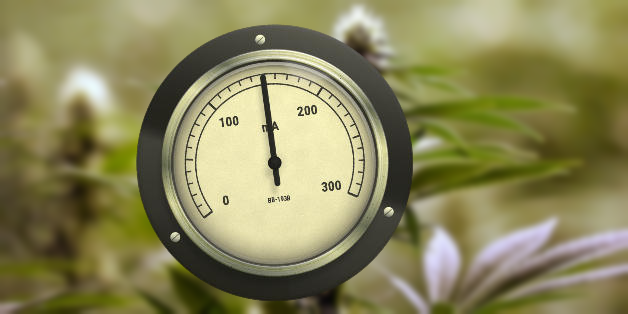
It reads 150 mA
